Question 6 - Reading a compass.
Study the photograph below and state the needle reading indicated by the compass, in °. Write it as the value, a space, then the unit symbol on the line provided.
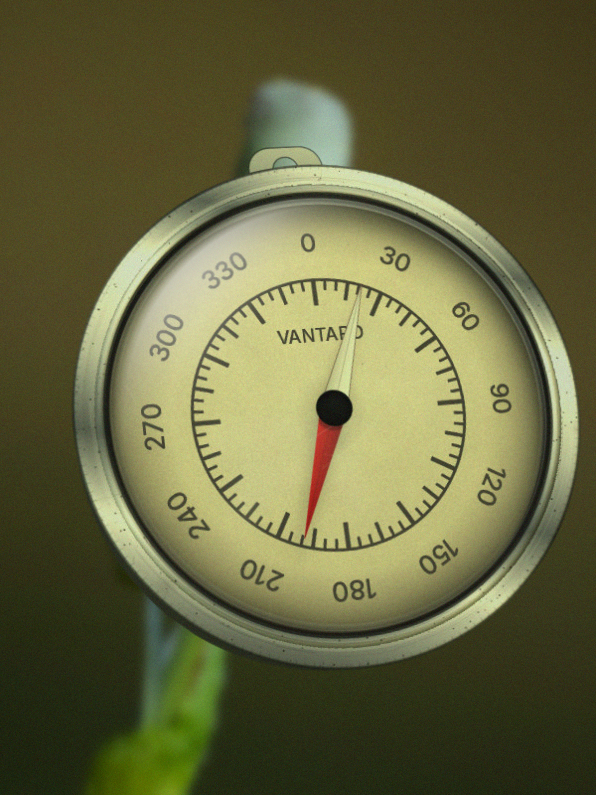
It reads 200 °
